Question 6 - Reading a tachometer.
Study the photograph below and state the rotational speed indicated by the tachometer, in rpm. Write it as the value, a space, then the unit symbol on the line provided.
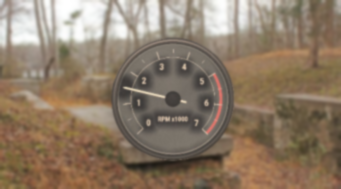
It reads 1500 rpm
